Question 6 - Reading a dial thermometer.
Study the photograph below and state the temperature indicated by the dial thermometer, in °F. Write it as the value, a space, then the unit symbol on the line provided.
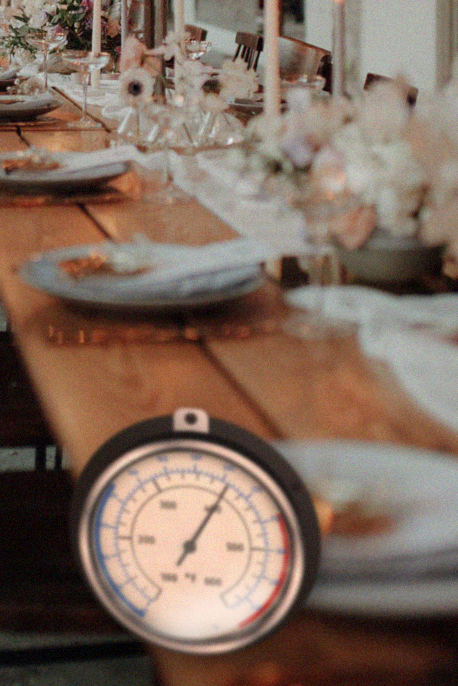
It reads 400 °F
